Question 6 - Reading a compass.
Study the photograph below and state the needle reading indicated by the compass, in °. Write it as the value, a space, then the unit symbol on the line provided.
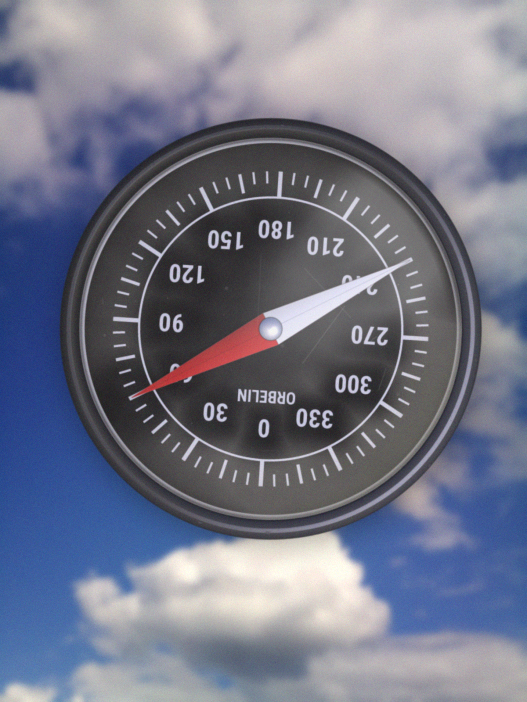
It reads 60 °
